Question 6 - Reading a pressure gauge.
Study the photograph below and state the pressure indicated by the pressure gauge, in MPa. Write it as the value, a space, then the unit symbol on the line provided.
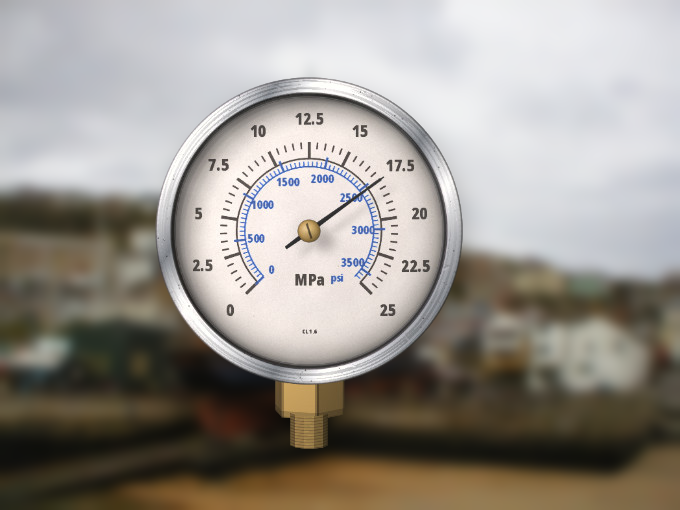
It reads 17.5 MPa
